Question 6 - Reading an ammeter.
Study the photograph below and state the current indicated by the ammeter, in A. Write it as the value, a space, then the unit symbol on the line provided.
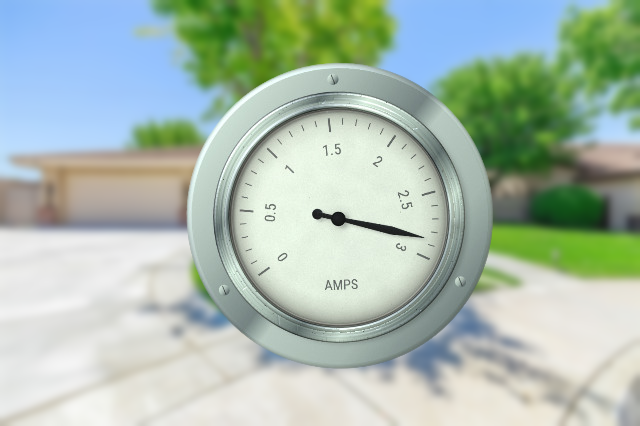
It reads 2.85 A
